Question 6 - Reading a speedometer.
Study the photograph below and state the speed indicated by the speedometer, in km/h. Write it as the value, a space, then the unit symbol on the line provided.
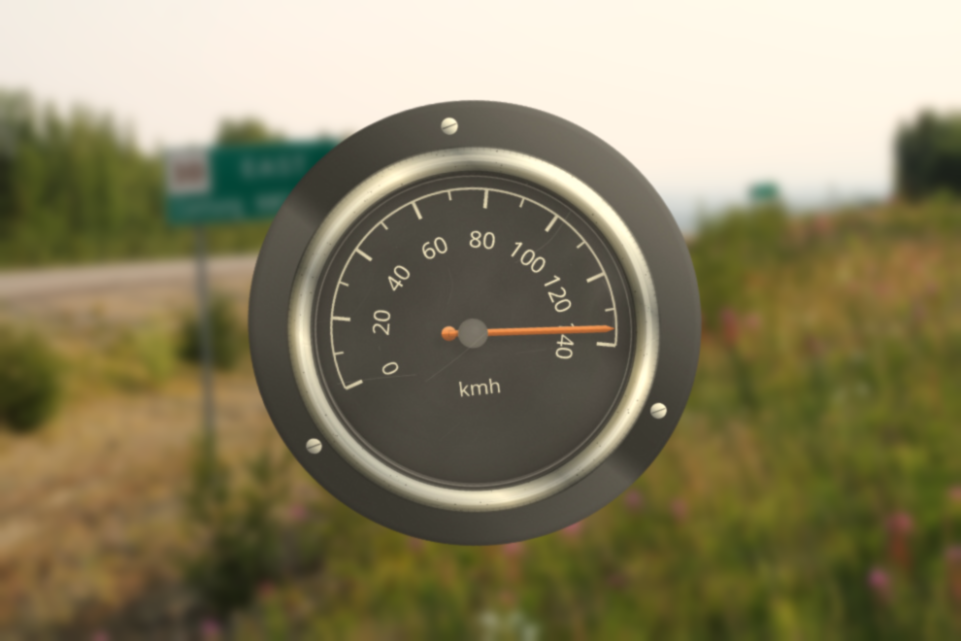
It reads 135 km/h
